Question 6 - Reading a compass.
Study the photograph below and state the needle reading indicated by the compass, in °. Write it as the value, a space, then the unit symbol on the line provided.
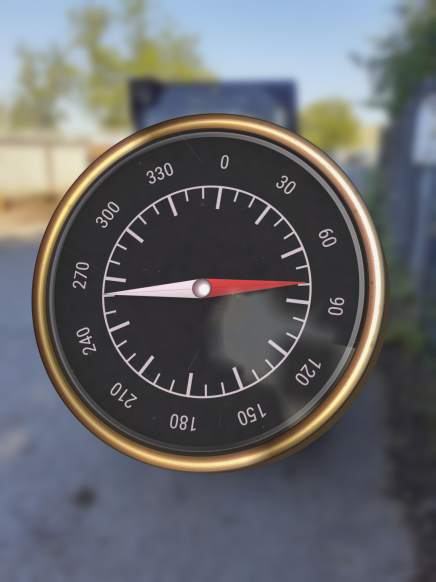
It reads 80 °
